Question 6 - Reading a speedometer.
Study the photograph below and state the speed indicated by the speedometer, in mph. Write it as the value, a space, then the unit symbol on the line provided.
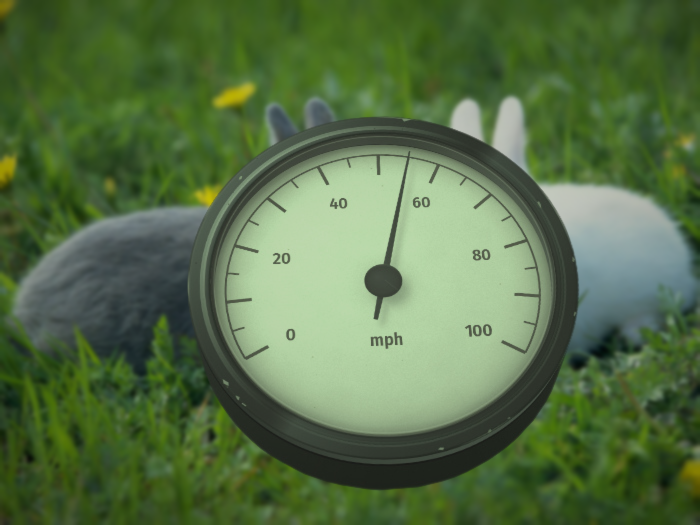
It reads 55 mph
